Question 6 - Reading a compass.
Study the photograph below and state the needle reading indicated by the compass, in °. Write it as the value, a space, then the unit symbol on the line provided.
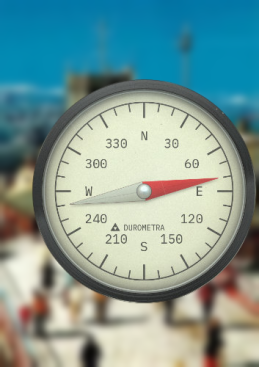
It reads 80 °
